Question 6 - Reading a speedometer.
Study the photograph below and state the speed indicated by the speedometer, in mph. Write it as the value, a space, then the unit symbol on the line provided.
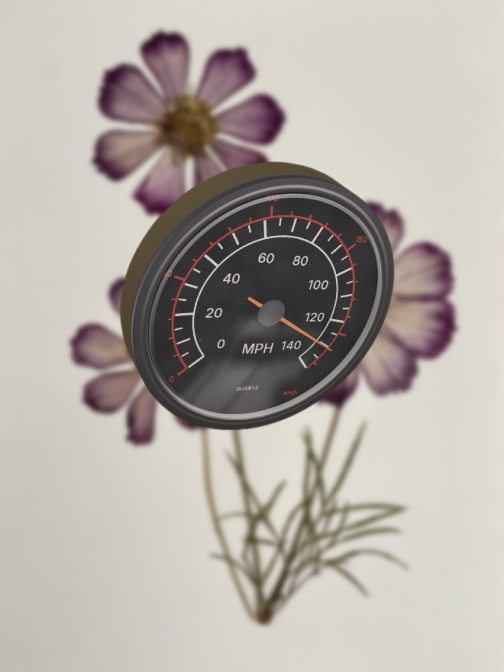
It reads 130 mph
